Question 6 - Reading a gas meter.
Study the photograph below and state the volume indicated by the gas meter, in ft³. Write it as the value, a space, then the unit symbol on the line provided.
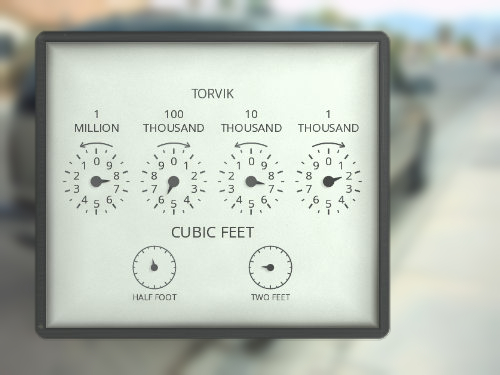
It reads 757200 ft³
